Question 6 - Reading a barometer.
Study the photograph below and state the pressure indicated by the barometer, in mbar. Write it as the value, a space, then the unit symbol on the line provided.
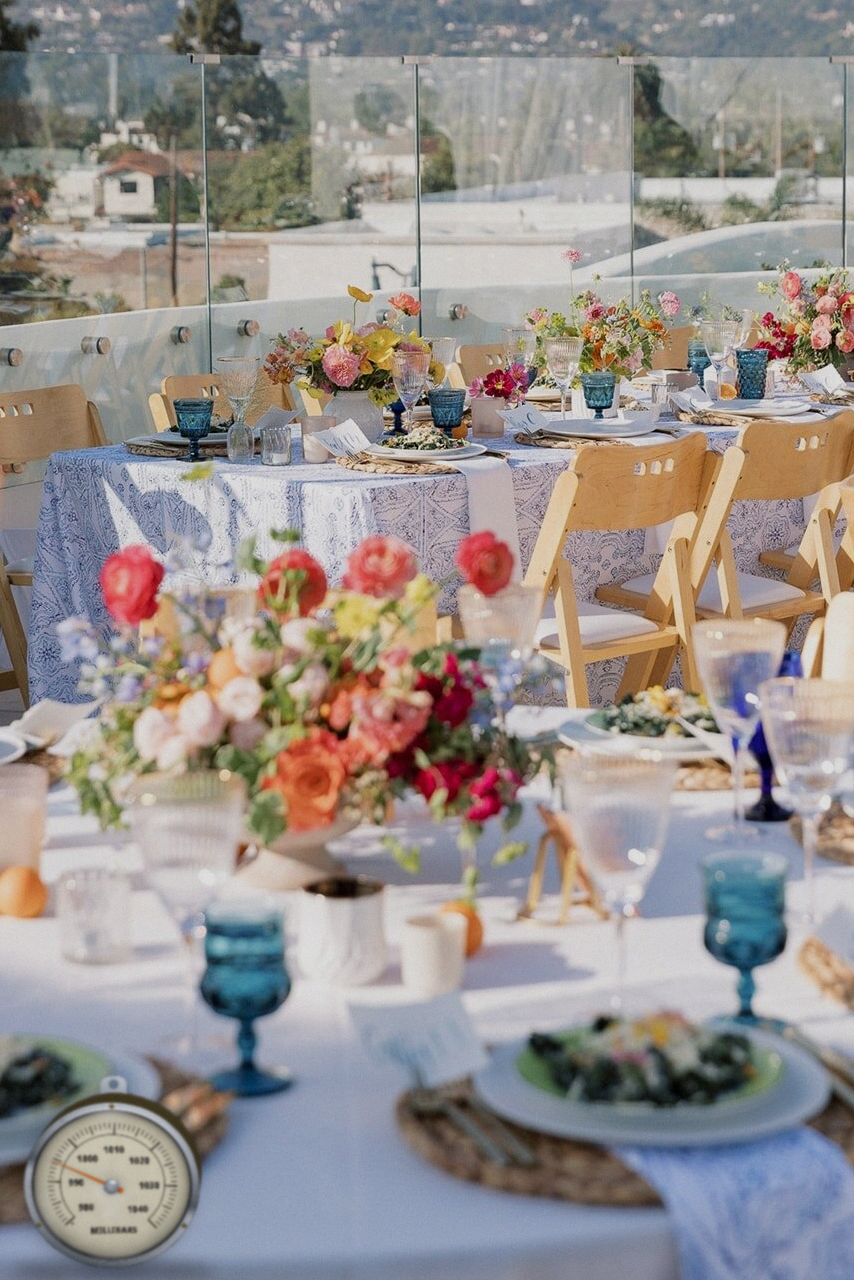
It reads 995 mbar
